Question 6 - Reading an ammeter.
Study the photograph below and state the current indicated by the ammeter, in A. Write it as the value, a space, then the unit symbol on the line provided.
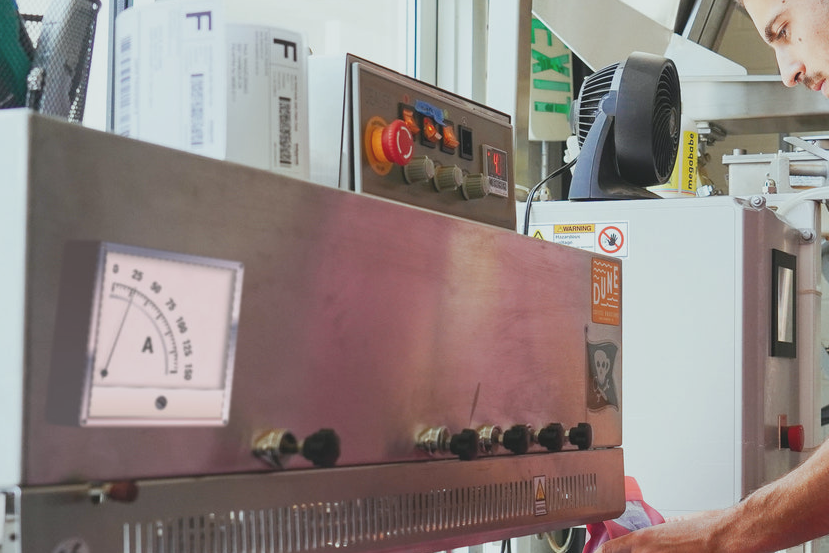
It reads 25 A
